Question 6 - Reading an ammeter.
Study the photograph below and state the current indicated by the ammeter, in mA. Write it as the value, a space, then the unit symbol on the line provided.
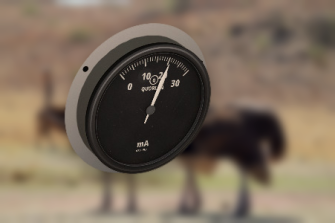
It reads 20 mA
